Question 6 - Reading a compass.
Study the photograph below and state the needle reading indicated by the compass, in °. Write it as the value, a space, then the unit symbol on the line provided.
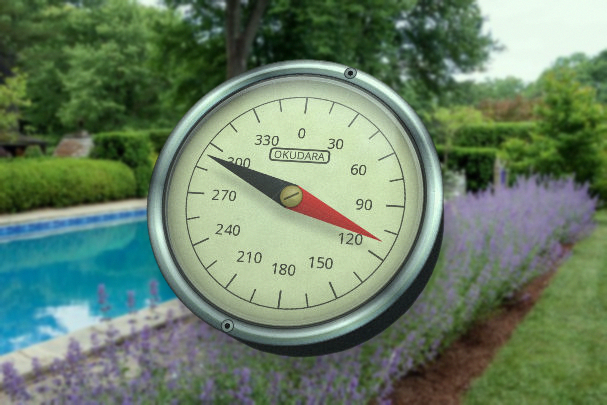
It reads 112.5 °
